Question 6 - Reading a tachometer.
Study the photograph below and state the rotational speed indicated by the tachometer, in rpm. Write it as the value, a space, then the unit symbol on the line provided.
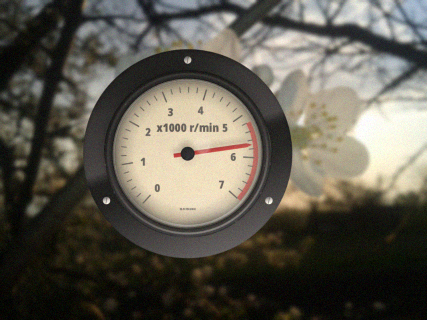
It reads 5700 rpm
